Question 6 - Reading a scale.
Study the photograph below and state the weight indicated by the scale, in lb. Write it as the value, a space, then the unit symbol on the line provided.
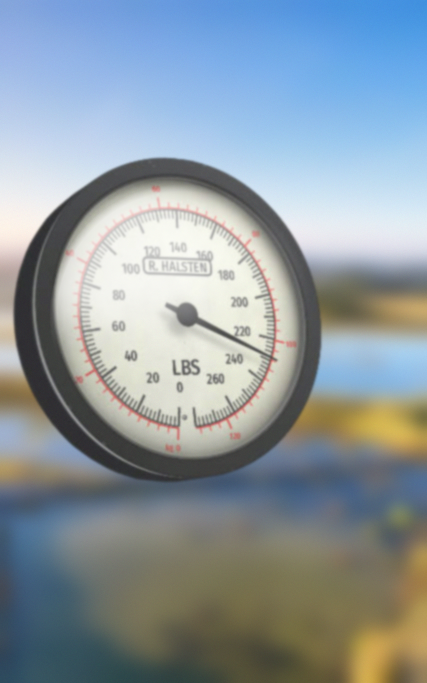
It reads 230 lb
